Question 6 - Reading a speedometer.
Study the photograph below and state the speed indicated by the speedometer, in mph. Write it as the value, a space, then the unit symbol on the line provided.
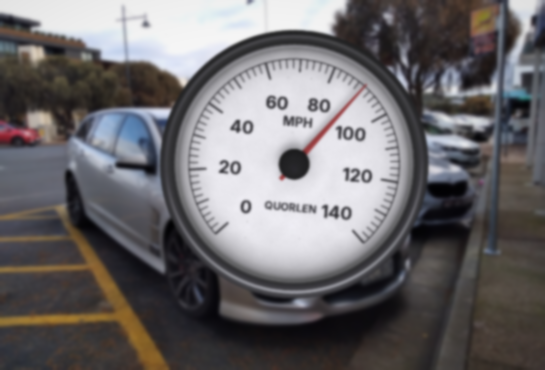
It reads 90 mph
